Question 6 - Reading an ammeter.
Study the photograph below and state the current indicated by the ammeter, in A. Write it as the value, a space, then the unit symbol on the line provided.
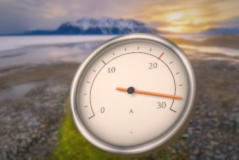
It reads 28 A
